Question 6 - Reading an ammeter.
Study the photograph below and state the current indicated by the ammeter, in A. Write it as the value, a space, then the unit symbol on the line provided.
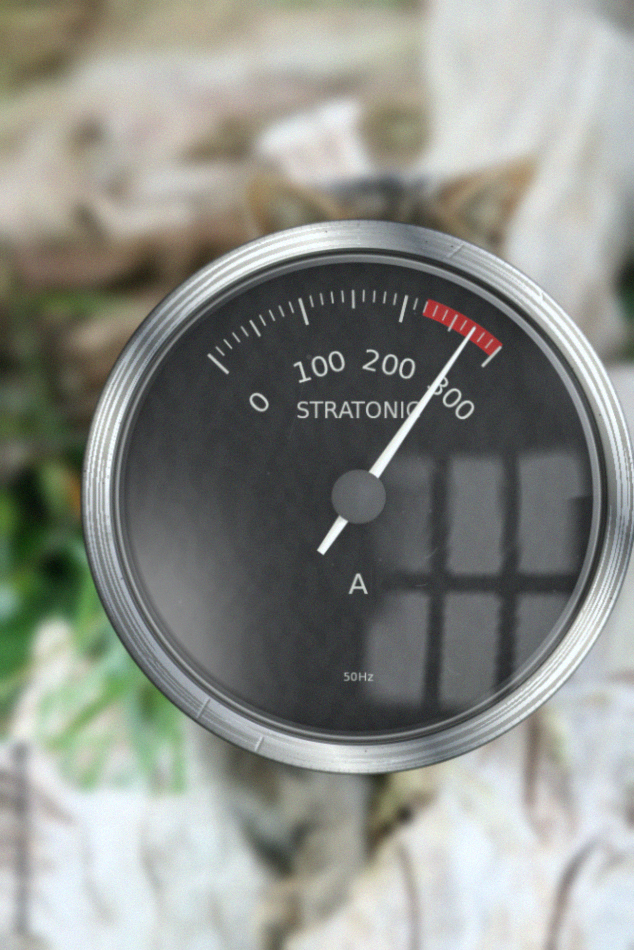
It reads 270 A
